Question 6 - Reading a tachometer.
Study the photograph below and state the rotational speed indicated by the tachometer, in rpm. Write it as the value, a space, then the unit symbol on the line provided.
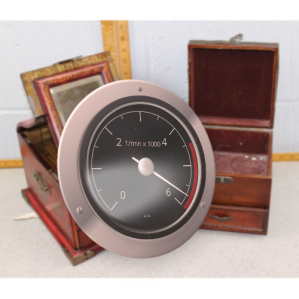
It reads 5750 rpm
